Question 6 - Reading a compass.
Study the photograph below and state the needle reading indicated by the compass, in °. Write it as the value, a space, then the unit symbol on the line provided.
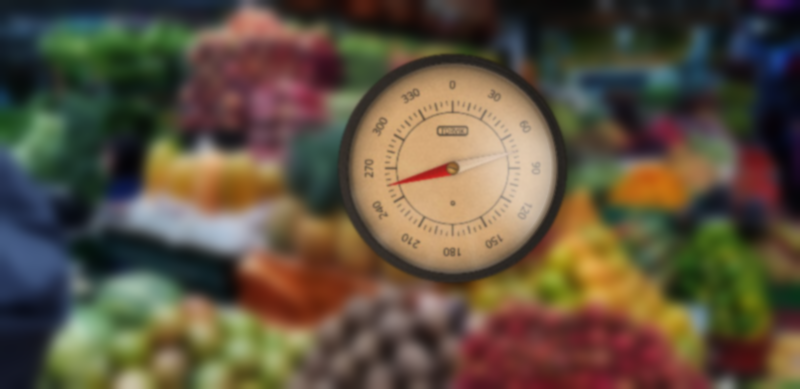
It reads 255 °
